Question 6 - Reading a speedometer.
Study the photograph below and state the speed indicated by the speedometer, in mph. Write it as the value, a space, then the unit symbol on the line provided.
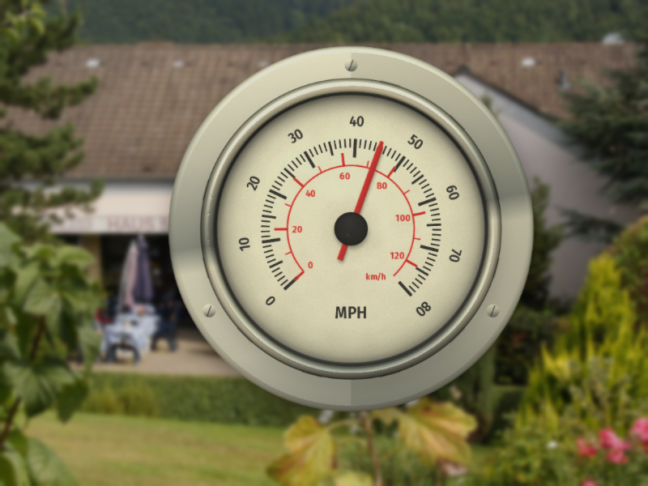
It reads 45 mph
